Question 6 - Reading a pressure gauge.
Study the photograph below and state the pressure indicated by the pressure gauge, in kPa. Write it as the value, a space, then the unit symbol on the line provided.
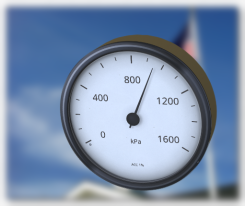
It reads 950 kPa
